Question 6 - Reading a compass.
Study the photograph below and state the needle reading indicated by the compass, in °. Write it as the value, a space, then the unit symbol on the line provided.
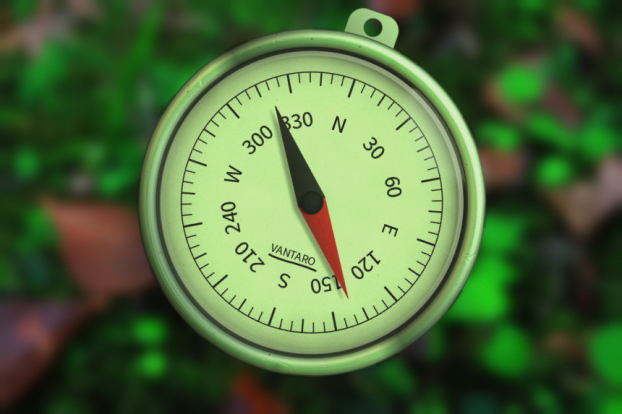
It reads 140 °
